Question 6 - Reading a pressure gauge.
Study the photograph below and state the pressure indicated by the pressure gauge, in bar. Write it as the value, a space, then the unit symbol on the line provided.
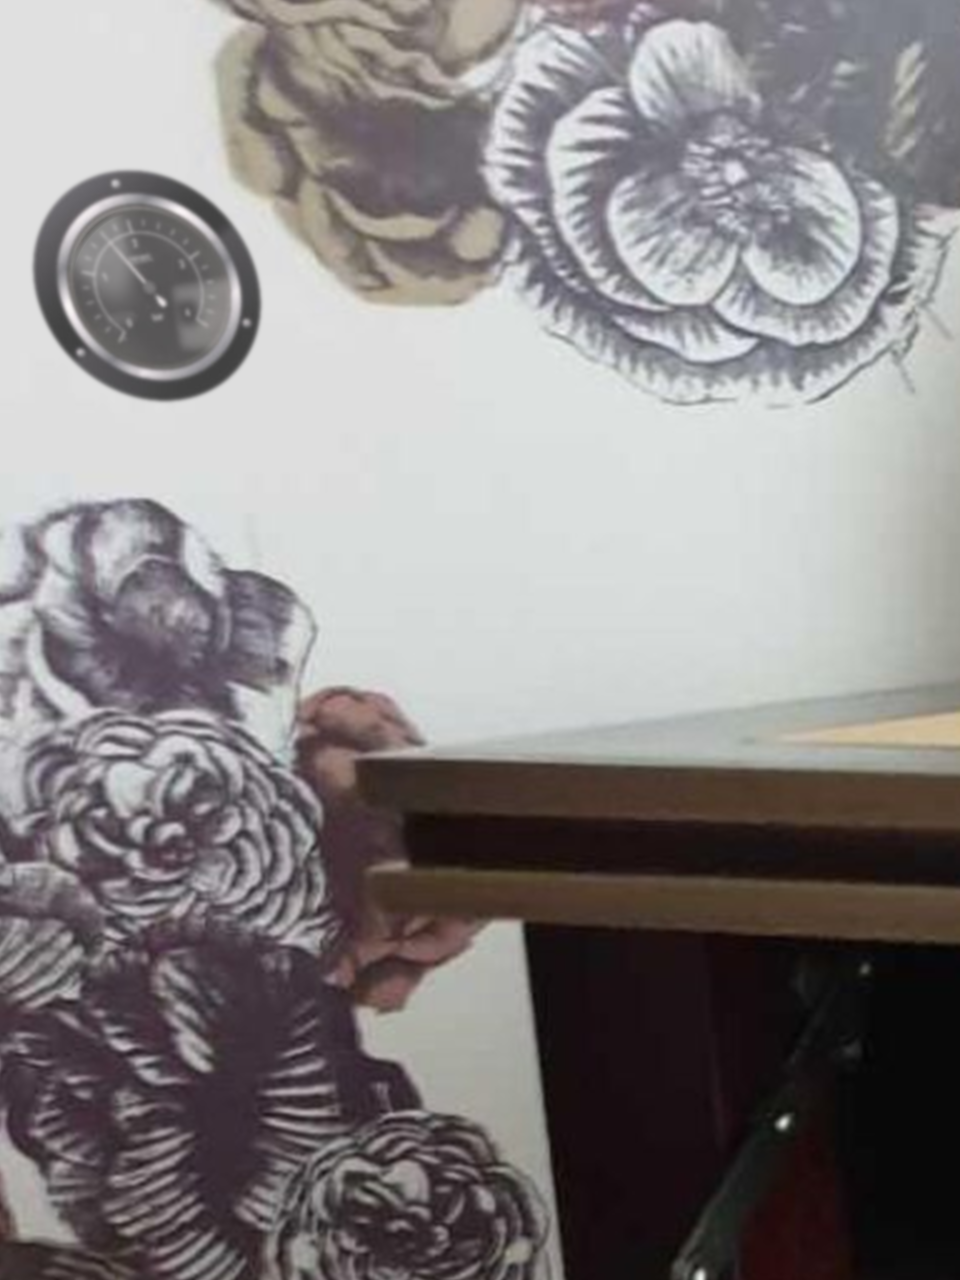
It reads 1.6 bar
